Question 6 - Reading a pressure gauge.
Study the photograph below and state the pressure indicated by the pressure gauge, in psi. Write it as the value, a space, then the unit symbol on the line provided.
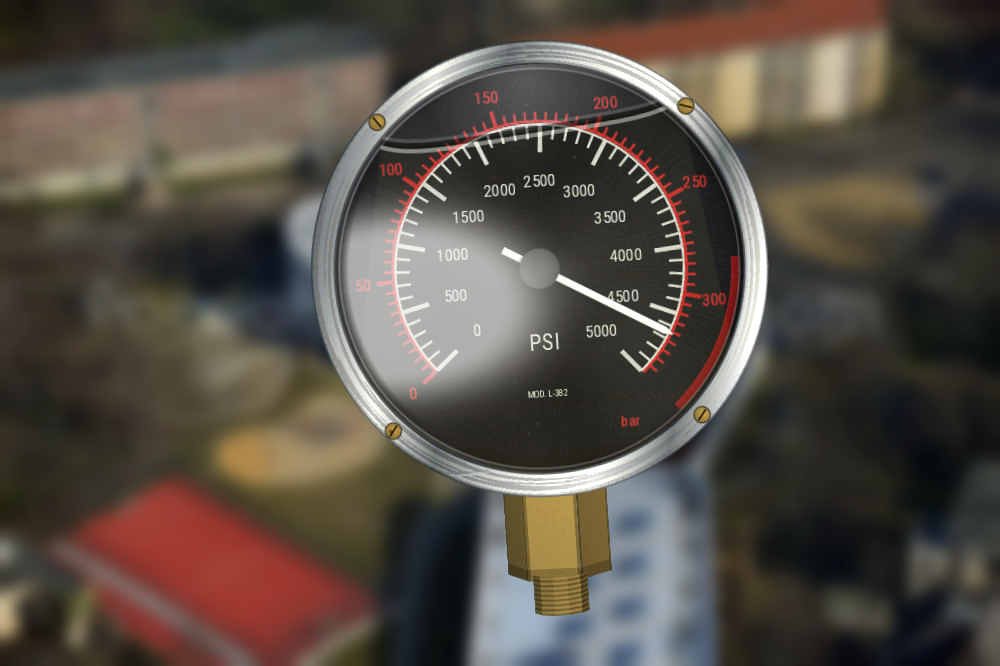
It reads 4650 psi
